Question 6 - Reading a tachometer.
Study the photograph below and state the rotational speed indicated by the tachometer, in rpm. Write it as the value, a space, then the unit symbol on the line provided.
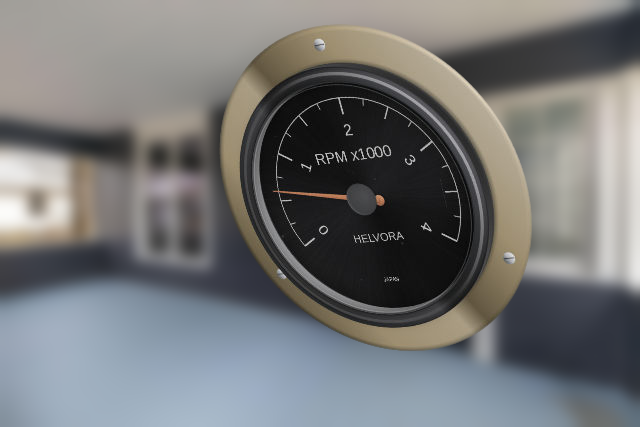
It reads 625 rpm
